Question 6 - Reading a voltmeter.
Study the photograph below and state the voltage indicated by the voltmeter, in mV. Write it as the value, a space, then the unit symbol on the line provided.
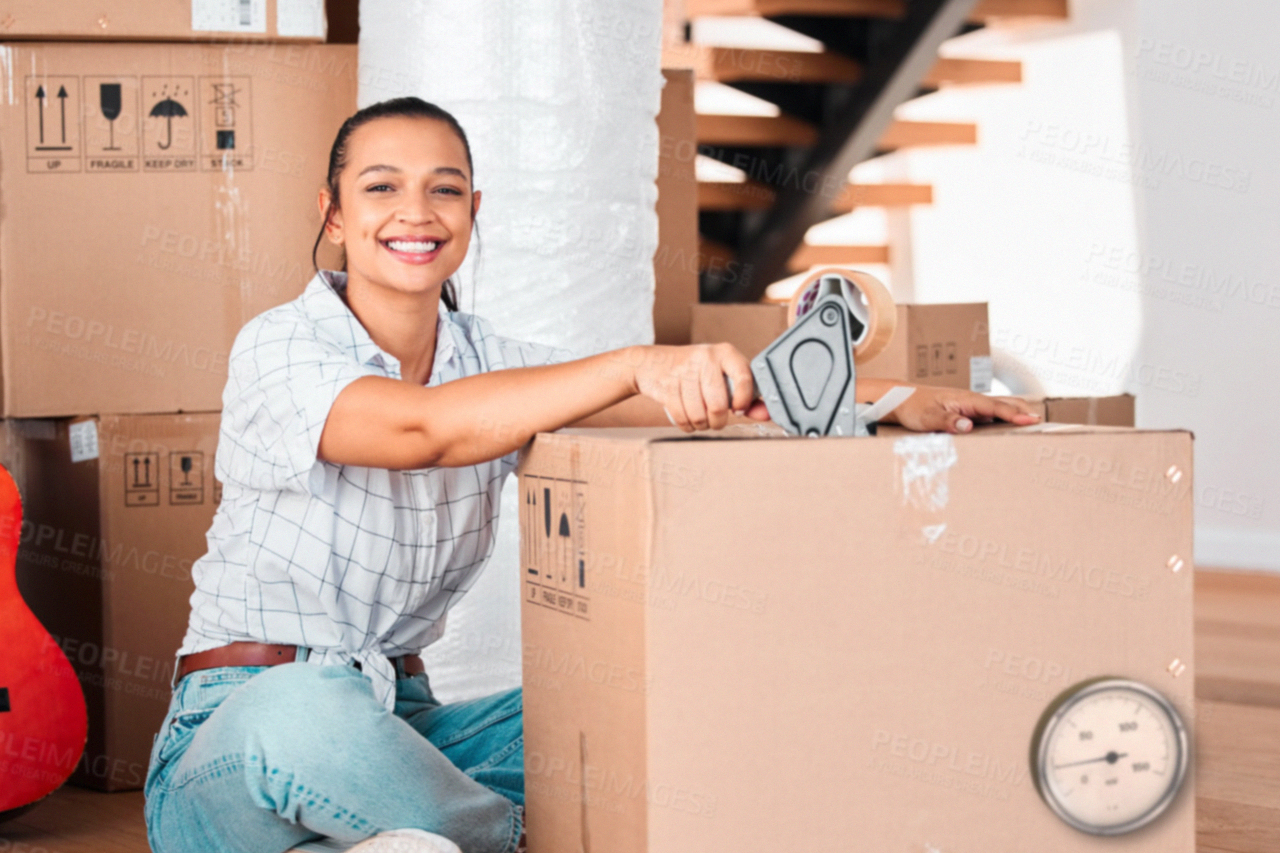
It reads 20 mV
